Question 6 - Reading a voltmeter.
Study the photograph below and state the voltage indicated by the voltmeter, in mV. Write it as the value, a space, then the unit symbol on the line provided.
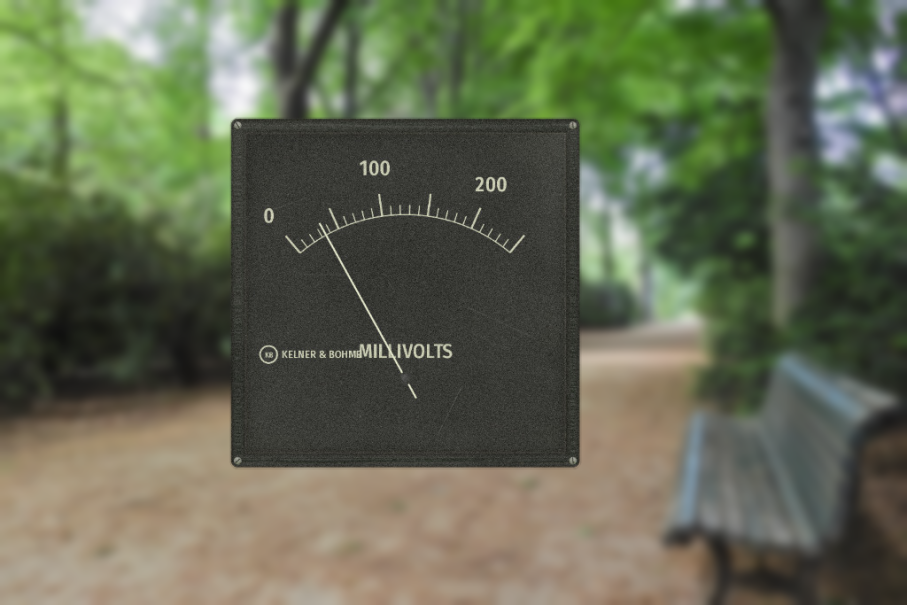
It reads 35 mV
